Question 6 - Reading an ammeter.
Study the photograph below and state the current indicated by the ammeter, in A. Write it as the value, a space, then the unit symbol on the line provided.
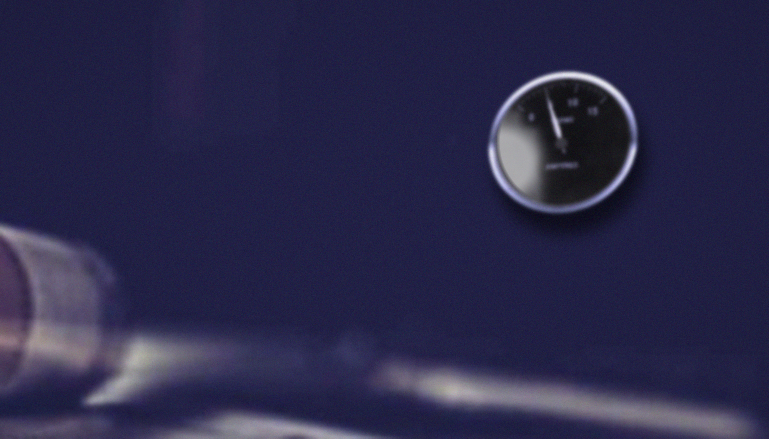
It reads 5 A
